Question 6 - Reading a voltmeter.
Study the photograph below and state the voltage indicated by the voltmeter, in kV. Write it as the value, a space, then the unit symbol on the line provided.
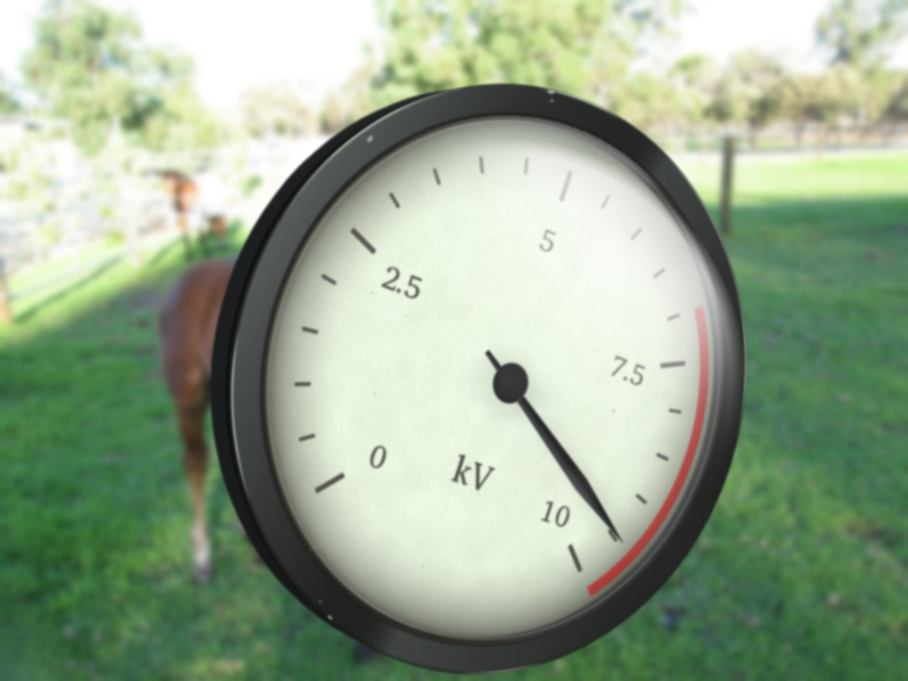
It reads 9.5 kV
